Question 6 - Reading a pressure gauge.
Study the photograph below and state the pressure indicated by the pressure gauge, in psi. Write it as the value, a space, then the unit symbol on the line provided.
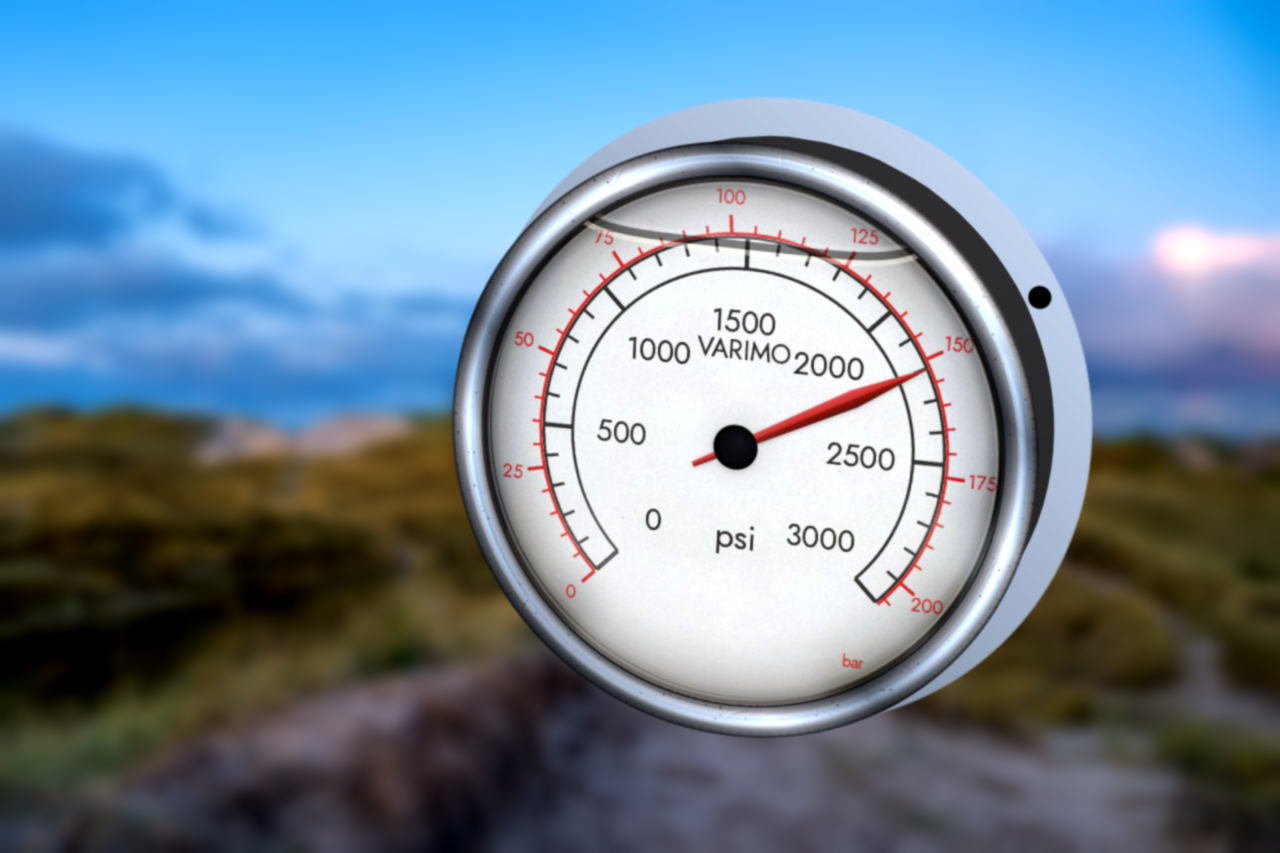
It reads 2200 psi
